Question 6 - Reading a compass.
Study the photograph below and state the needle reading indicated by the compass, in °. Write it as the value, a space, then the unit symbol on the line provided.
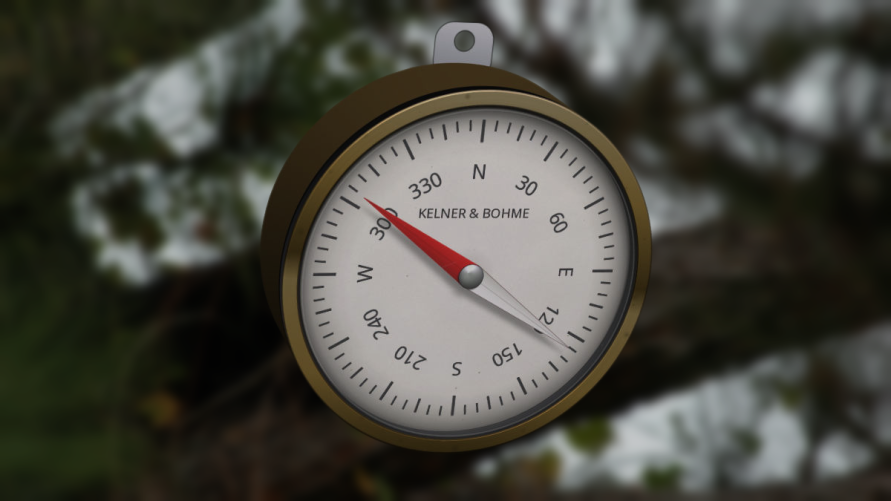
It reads 305 °
